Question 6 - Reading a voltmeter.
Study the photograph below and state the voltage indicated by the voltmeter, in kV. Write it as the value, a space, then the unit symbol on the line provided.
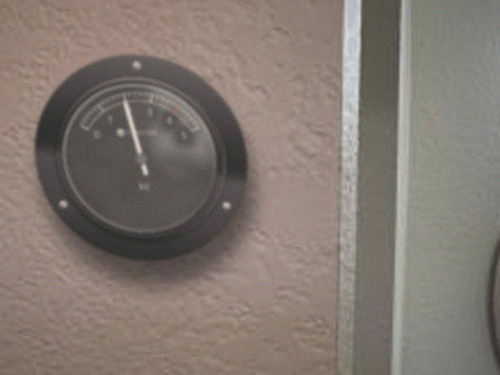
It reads 2 kV
